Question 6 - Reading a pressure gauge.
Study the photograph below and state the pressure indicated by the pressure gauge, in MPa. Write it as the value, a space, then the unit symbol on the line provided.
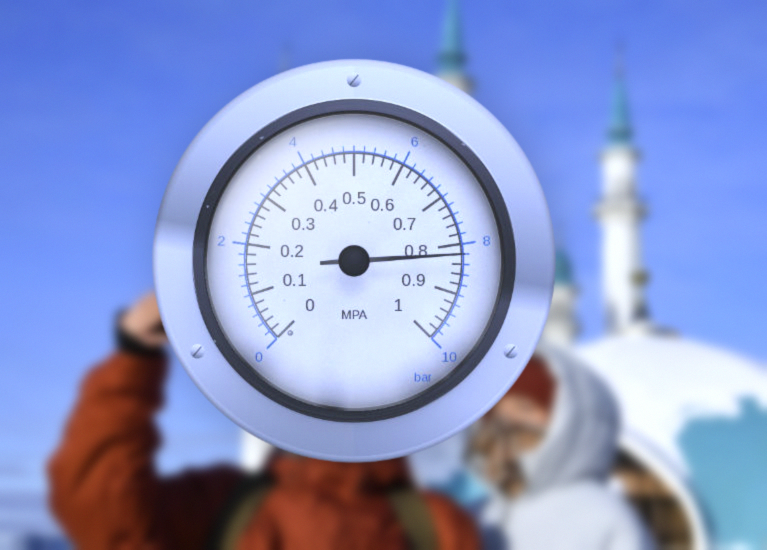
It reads 0.82 MPa
